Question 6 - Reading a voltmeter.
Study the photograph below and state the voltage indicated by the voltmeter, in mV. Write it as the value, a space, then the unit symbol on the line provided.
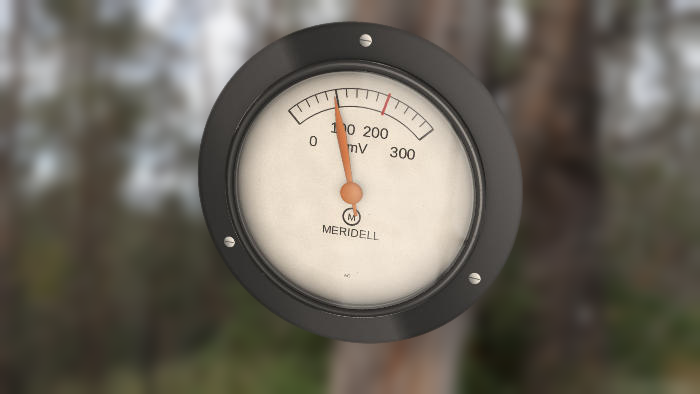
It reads 100 mV
